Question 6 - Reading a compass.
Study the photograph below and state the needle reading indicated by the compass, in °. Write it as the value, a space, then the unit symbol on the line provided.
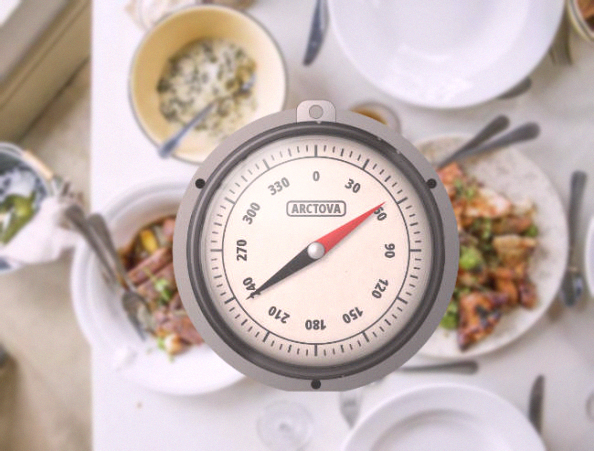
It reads 55 °
